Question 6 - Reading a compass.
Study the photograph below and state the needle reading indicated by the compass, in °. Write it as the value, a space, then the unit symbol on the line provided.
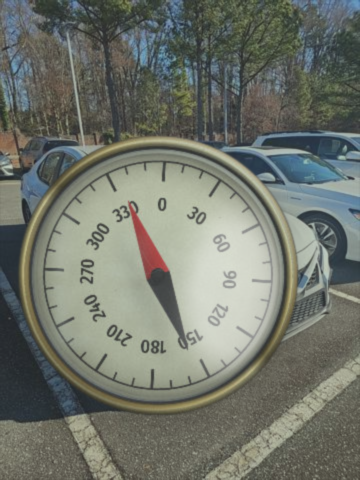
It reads 335 °
